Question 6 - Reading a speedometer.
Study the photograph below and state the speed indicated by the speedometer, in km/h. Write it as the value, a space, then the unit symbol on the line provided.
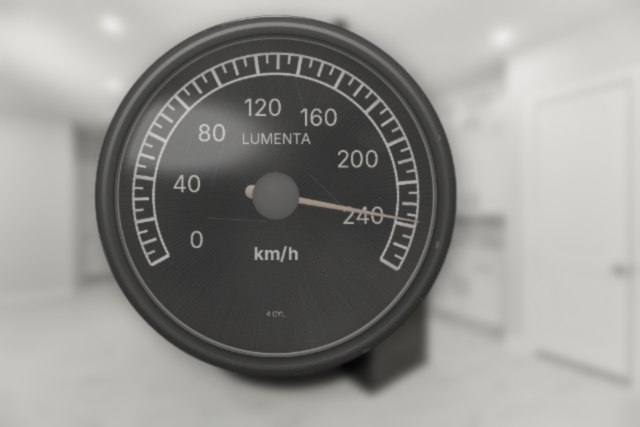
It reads 237.5 km/h
